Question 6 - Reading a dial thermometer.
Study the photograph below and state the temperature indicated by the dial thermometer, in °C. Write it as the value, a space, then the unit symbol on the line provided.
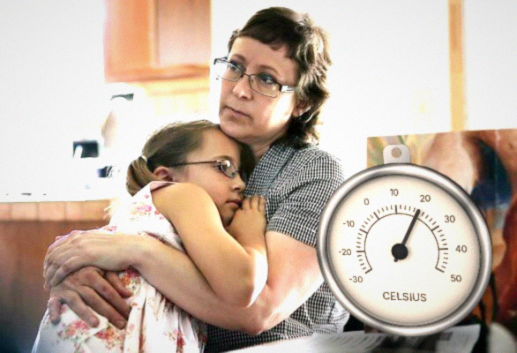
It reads 20 °C
